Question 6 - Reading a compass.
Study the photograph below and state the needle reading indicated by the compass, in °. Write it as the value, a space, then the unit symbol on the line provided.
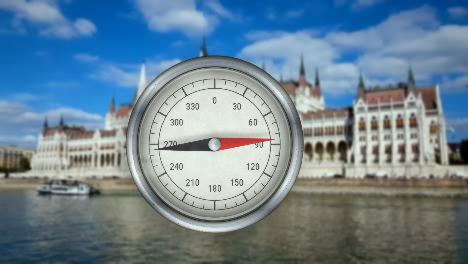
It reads 85 °
